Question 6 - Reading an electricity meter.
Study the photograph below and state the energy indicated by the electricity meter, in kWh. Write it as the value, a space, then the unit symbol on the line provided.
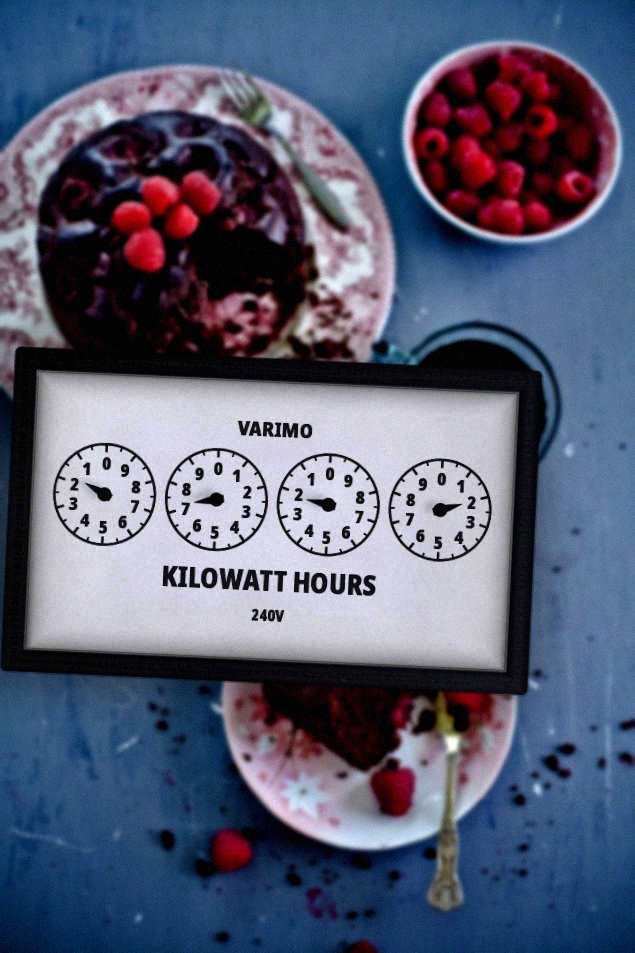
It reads 1722 kWh
